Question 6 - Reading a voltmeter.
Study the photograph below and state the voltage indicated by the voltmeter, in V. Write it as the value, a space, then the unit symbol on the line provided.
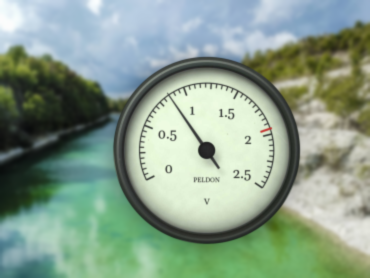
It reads 0.85 V
